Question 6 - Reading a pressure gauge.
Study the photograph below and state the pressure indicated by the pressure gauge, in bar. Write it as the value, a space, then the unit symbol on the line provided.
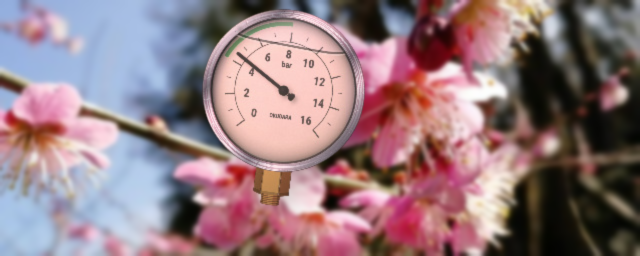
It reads 4.5 bar
